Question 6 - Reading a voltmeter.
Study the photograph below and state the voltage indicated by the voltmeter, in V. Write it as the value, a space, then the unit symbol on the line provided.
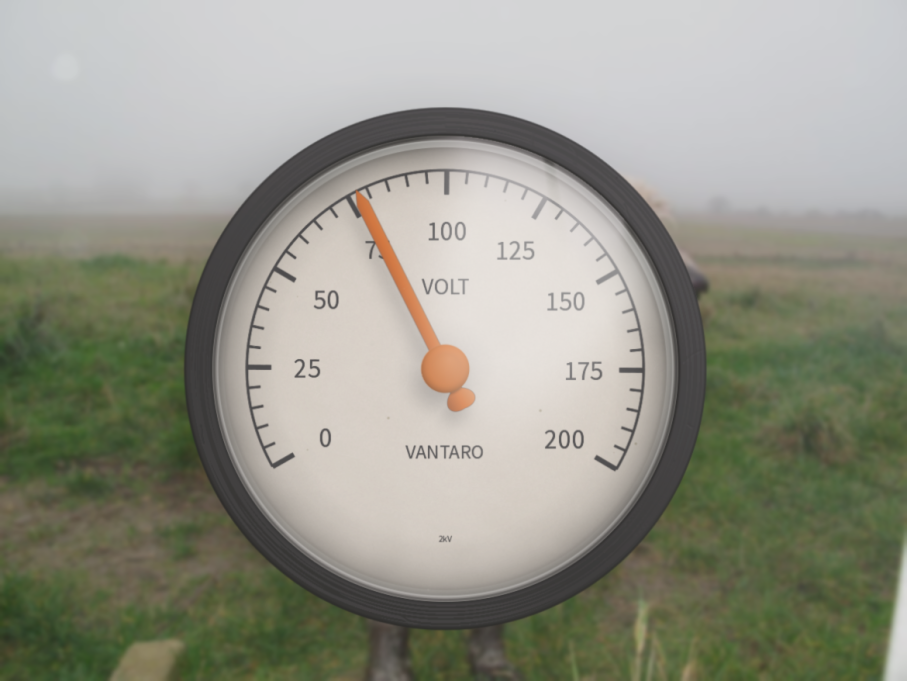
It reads 77.5 V
